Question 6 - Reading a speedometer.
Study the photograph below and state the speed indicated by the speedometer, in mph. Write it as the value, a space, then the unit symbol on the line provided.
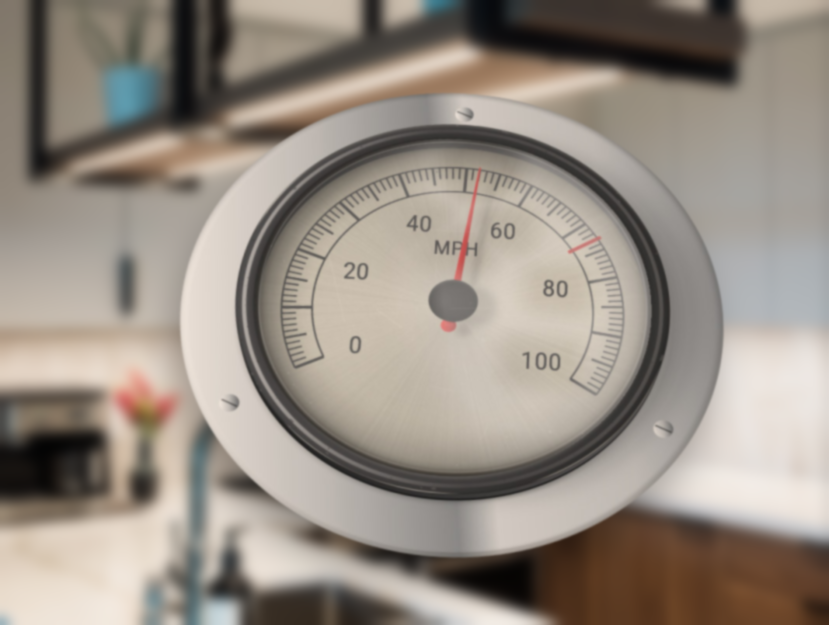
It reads 52 mph
